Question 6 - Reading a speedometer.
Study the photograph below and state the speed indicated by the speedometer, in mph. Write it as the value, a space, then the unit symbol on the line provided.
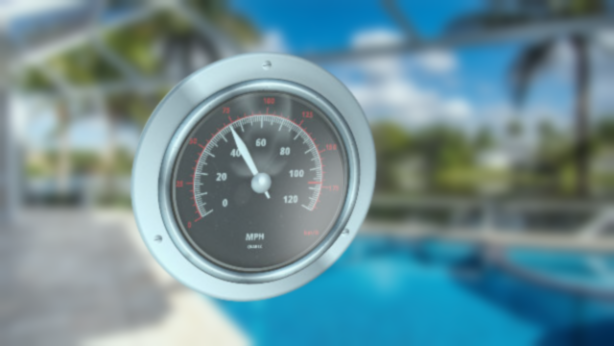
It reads 45 mph
